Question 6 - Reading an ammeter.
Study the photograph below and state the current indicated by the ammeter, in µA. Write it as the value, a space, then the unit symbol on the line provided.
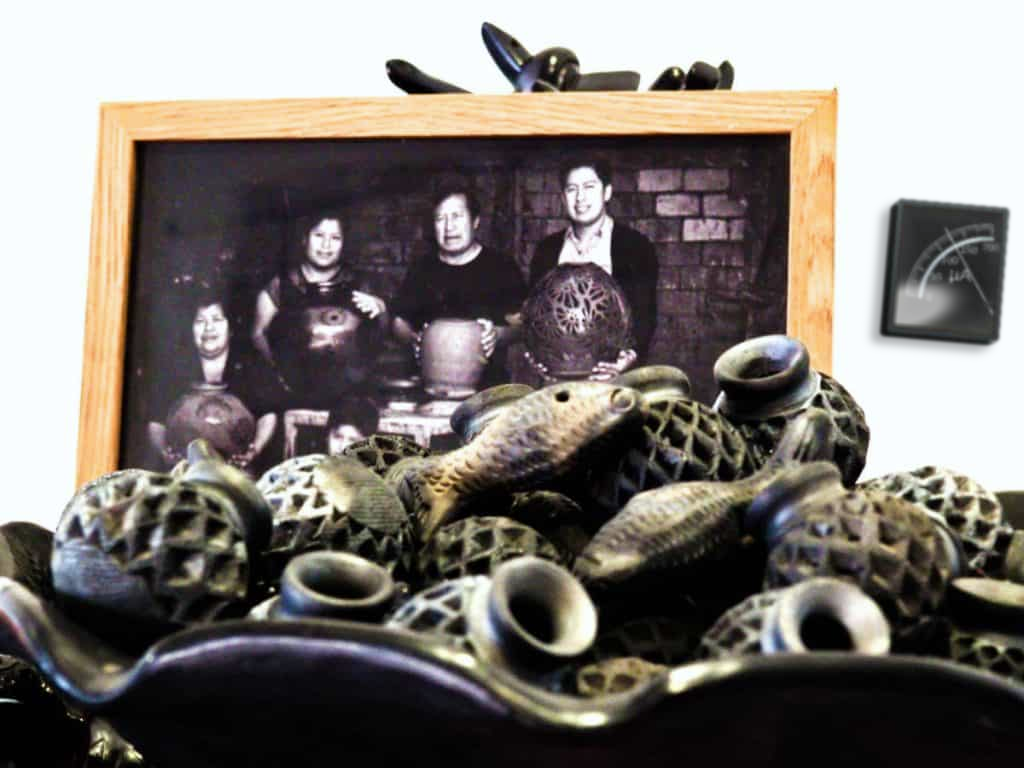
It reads 125 µA
